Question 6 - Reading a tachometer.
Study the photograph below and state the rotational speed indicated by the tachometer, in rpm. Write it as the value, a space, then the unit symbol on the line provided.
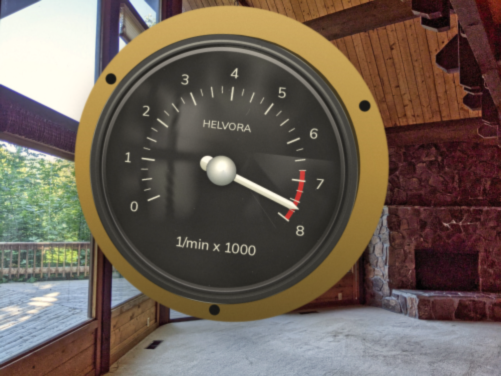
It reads 7625 rpm
